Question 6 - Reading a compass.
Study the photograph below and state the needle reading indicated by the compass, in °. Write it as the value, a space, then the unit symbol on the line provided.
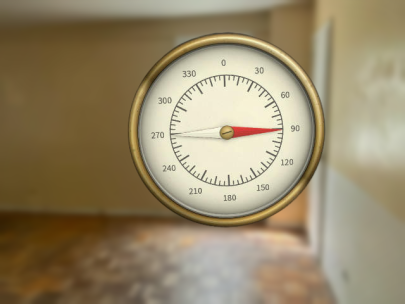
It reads 90 °
